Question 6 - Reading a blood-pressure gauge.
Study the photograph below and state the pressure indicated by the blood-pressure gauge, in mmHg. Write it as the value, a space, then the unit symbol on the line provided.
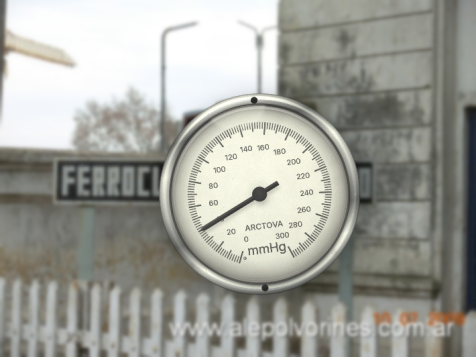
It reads 40 mmHg
